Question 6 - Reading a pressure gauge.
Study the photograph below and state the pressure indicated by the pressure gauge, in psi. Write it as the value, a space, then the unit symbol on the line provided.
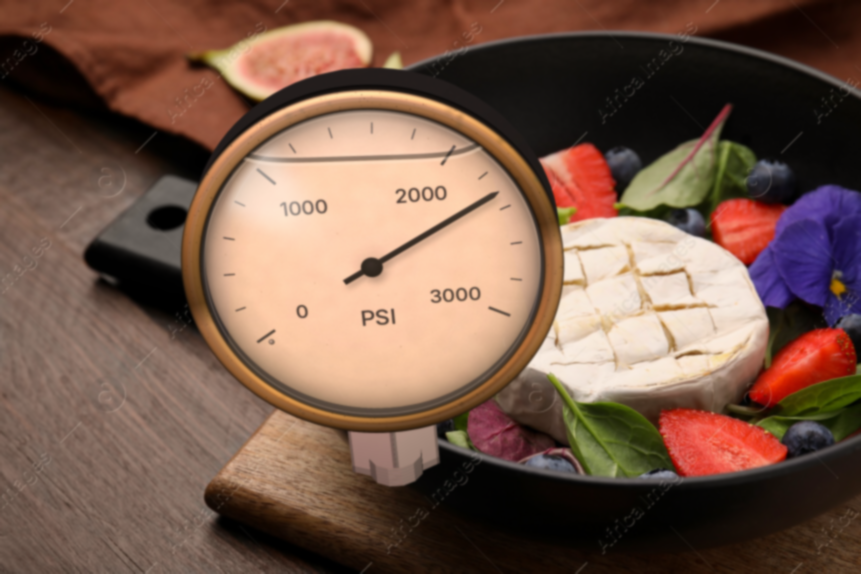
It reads 2300 psi
